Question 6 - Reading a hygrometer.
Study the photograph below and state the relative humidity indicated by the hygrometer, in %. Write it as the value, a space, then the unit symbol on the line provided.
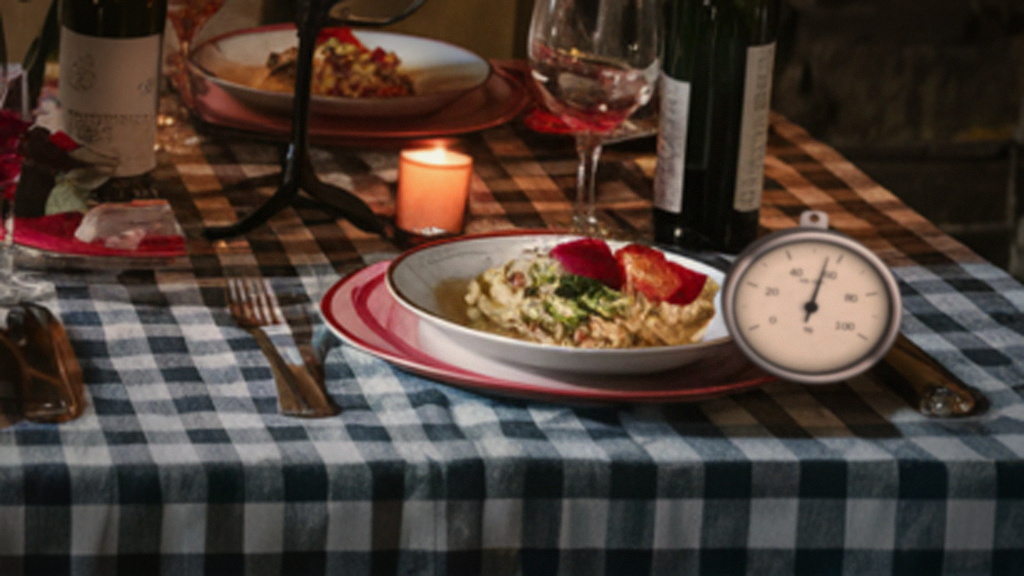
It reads 55 %
